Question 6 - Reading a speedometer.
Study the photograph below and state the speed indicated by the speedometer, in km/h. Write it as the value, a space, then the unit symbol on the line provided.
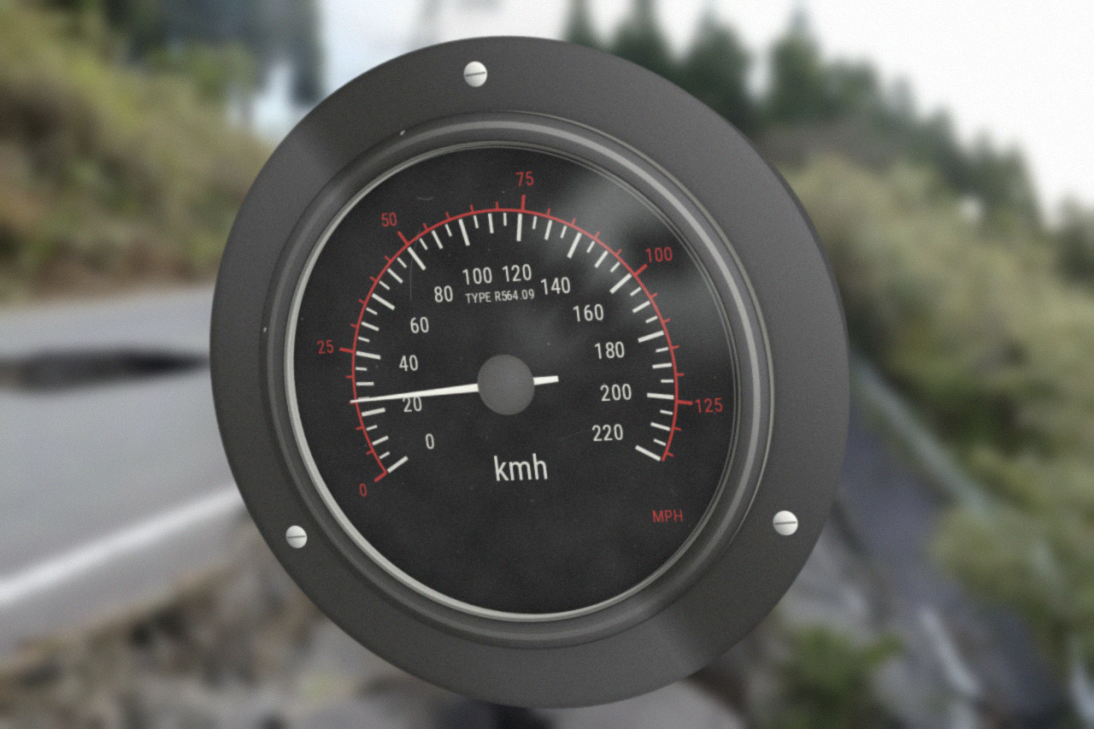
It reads 25 km/h
